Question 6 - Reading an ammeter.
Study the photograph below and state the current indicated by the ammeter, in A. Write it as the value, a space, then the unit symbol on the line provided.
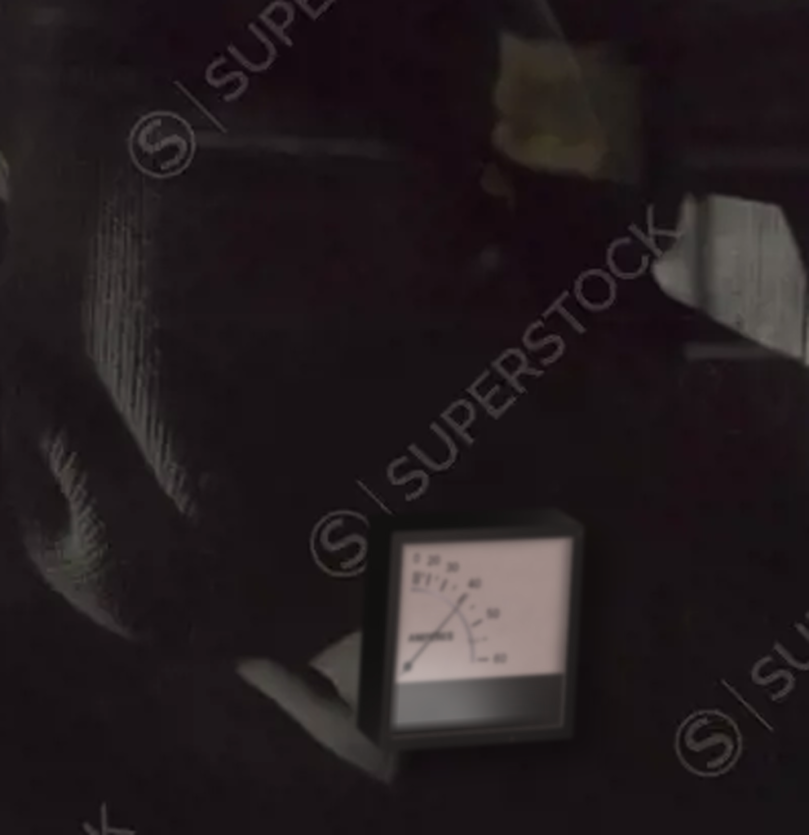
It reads 40 A
